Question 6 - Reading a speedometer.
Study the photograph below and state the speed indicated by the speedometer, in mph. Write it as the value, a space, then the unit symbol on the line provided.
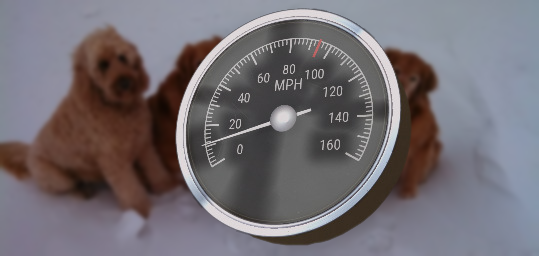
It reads 10 mph
